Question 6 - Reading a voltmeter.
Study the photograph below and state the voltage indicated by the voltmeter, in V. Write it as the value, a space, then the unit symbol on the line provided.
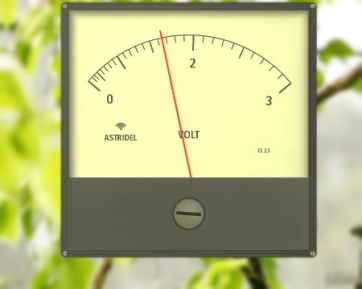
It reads 1.65 V
